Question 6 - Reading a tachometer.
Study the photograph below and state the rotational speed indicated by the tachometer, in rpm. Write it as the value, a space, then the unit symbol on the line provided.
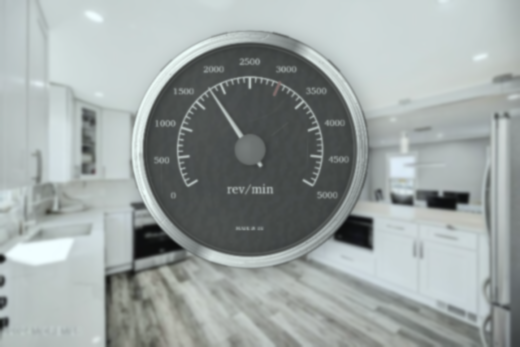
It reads 1800 rpm
